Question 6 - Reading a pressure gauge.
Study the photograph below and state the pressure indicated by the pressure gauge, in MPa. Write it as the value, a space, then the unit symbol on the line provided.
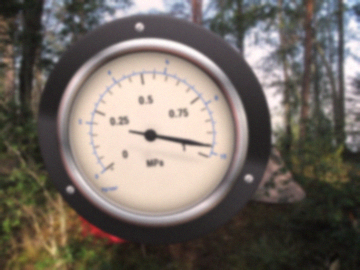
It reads 0.95 MPa
